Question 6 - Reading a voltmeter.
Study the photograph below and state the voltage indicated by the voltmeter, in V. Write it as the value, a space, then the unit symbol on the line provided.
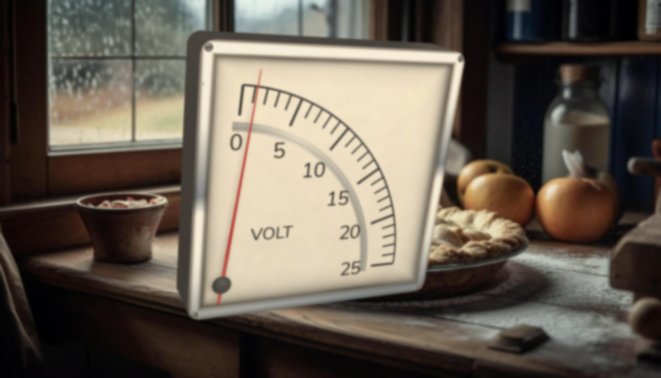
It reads 1 V
